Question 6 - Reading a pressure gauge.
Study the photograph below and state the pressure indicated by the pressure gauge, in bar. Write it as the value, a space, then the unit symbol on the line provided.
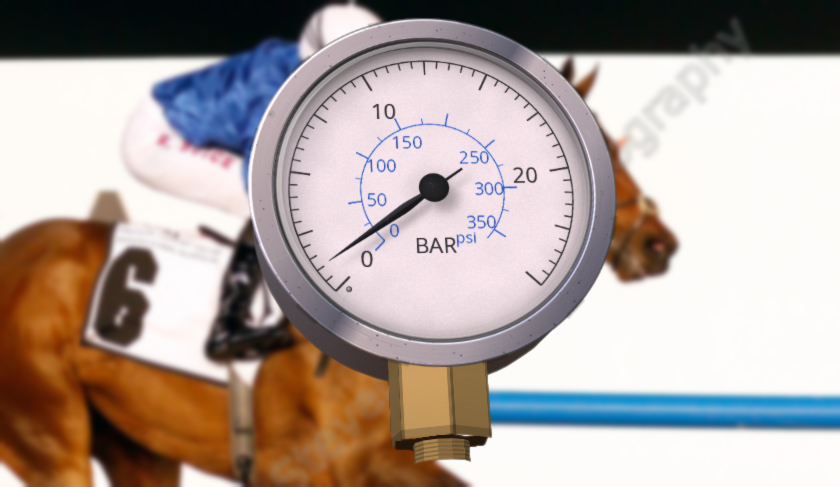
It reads 1 bar
